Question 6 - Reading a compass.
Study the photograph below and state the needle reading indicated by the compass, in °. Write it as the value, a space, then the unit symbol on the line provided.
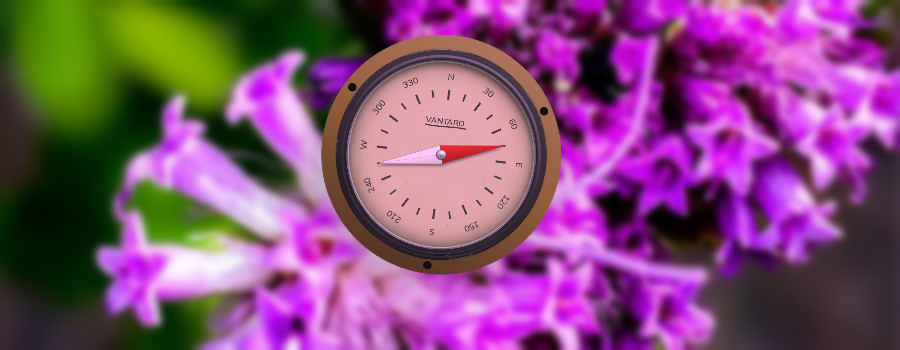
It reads 75 °
